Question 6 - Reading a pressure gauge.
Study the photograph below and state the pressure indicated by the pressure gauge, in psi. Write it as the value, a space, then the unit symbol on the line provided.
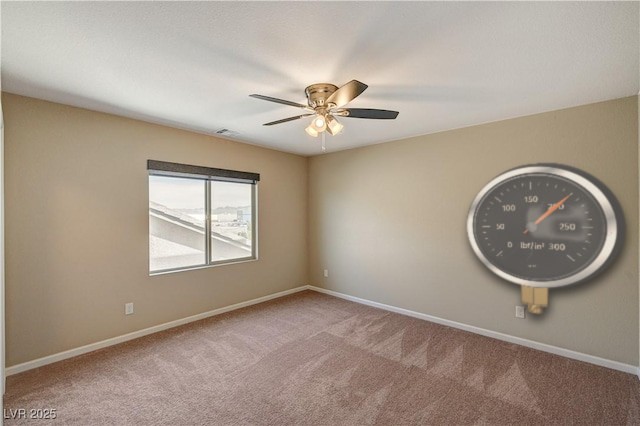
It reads 200 psi
